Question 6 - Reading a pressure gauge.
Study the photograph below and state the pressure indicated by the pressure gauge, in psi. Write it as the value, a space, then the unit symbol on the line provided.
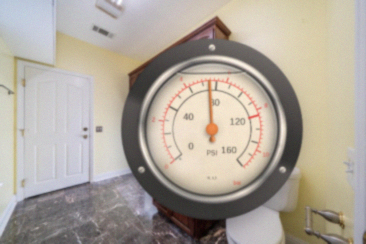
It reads 75 psi
